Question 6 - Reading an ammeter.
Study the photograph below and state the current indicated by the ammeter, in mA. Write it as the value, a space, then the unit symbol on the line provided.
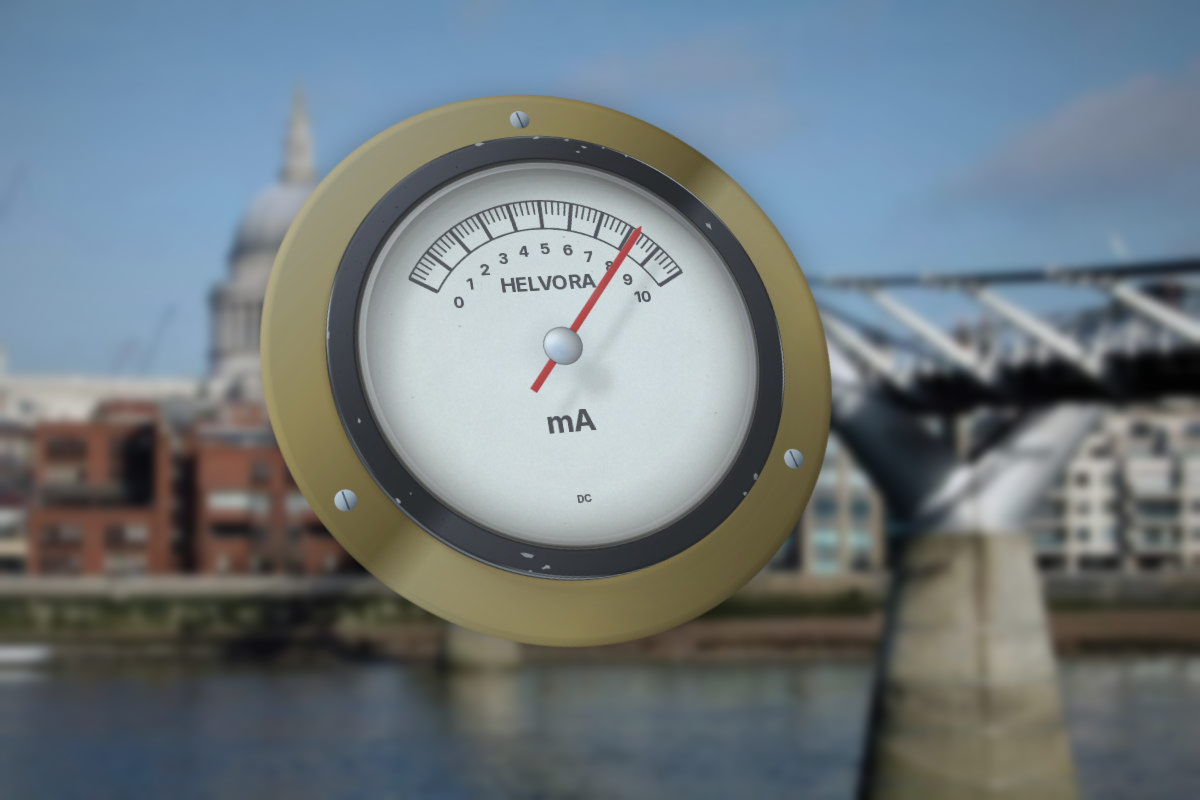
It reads 8.2 mA
